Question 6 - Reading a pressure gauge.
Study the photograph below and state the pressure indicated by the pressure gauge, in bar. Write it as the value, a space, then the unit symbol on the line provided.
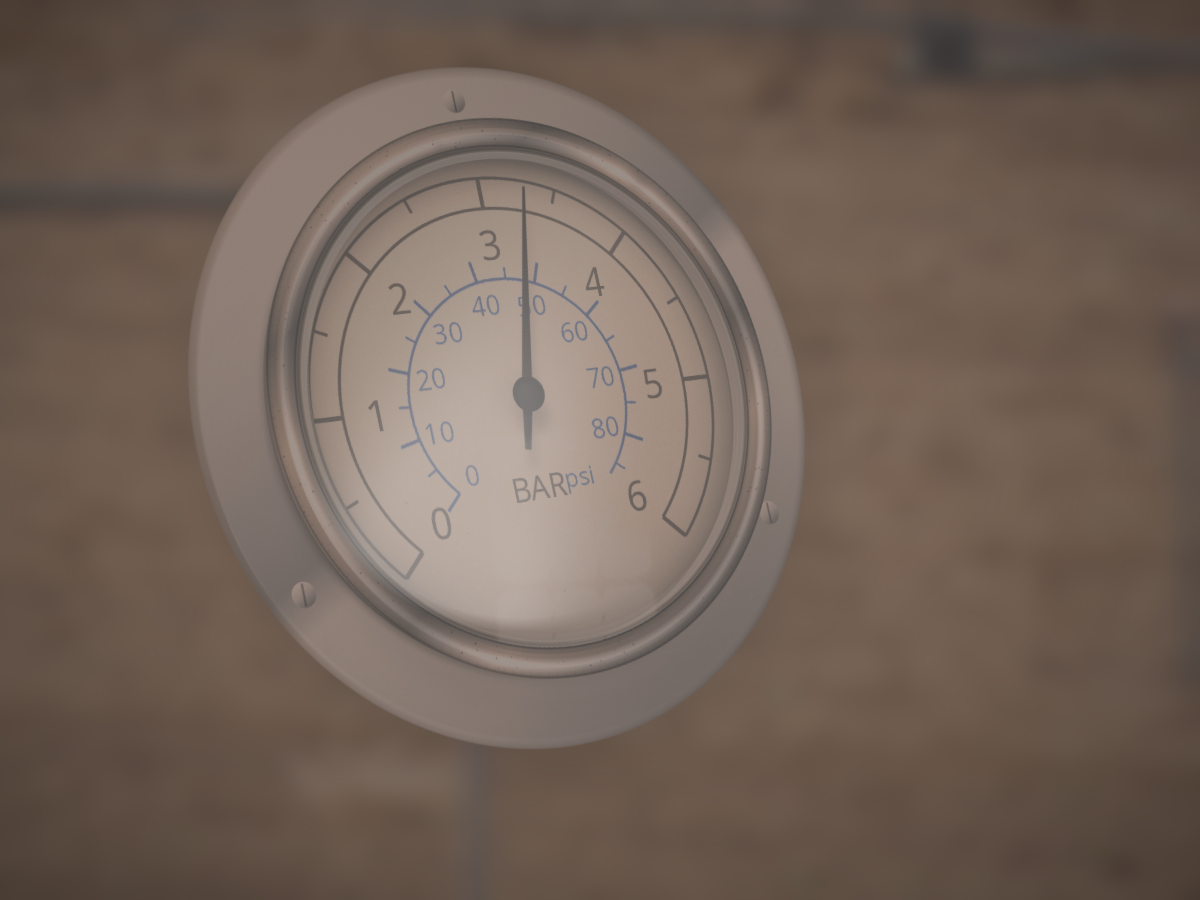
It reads 3.25 bar
